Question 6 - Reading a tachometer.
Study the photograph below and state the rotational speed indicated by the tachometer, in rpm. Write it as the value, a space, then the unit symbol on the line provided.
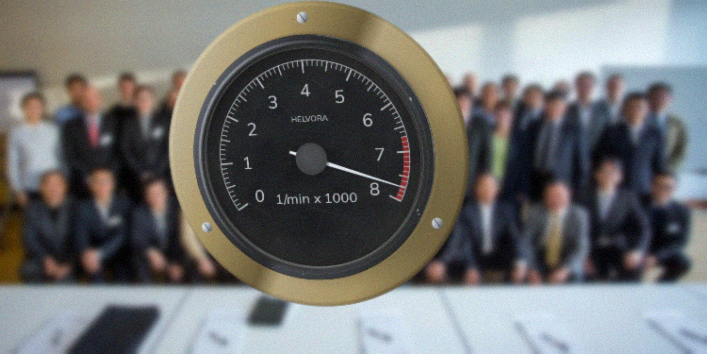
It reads 7700 rpm
